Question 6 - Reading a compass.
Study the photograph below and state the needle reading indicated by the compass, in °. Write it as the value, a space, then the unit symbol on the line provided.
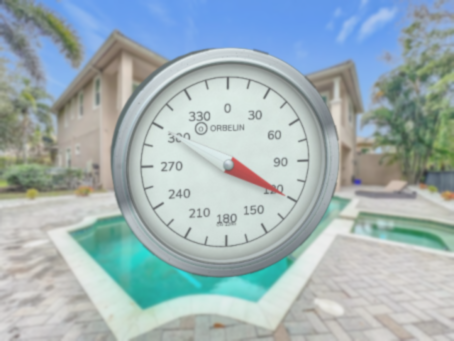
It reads 120 °
